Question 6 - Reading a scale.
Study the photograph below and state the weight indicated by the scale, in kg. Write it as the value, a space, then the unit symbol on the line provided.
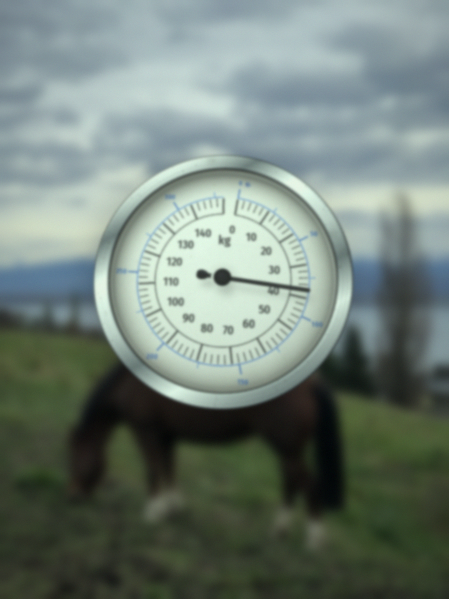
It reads 38 kg
